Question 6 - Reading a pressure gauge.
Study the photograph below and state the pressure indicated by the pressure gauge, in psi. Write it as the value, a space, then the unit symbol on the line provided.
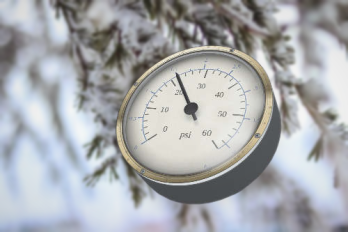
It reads 22 psi
